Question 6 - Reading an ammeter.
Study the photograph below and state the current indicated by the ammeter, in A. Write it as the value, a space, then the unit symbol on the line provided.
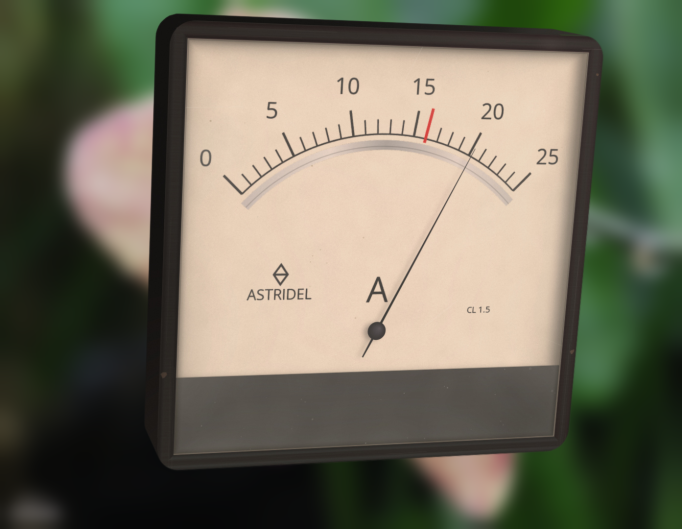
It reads 20 A
